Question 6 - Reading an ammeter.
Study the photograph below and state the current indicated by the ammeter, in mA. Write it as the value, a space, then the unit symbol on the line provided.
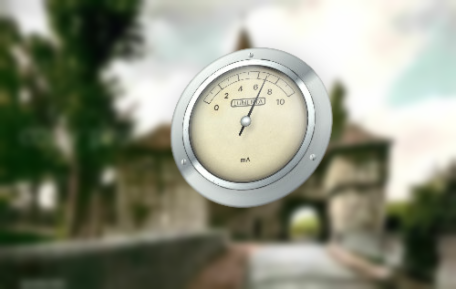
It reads 7 mA
